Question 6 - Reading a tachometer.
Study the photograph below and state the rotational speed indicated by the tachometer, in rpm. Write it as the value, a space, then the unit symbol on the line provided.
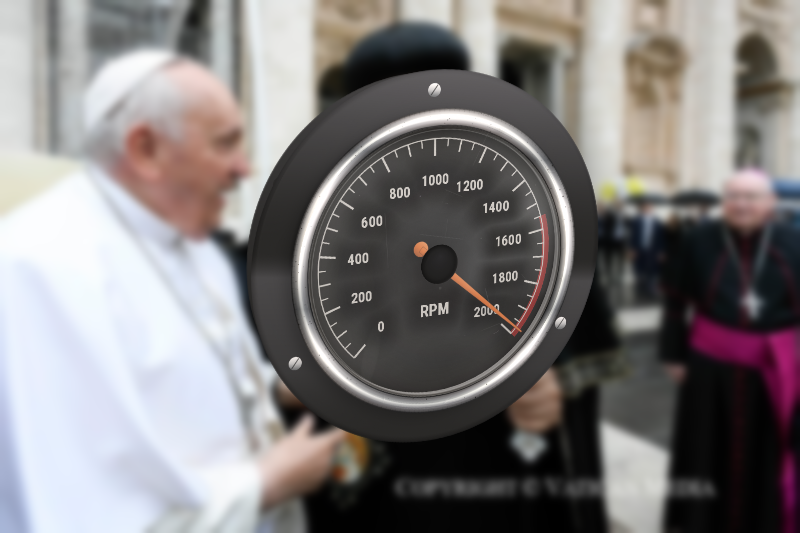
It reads 1975 rpm
